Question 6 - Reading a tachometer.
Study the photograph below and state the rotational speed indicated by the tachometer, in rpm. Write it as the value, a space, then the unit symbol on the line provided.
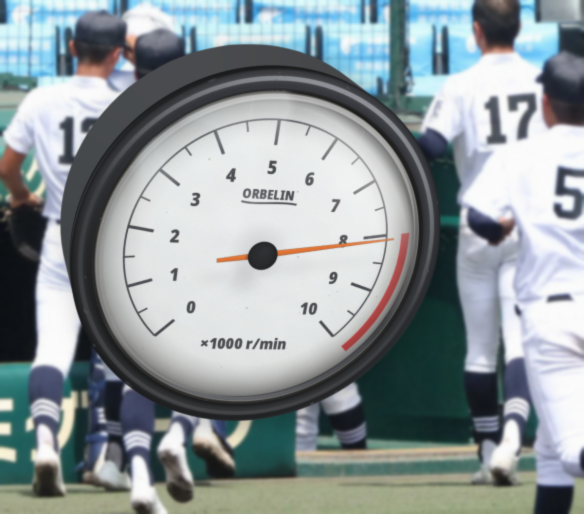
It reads 8000 rpm
